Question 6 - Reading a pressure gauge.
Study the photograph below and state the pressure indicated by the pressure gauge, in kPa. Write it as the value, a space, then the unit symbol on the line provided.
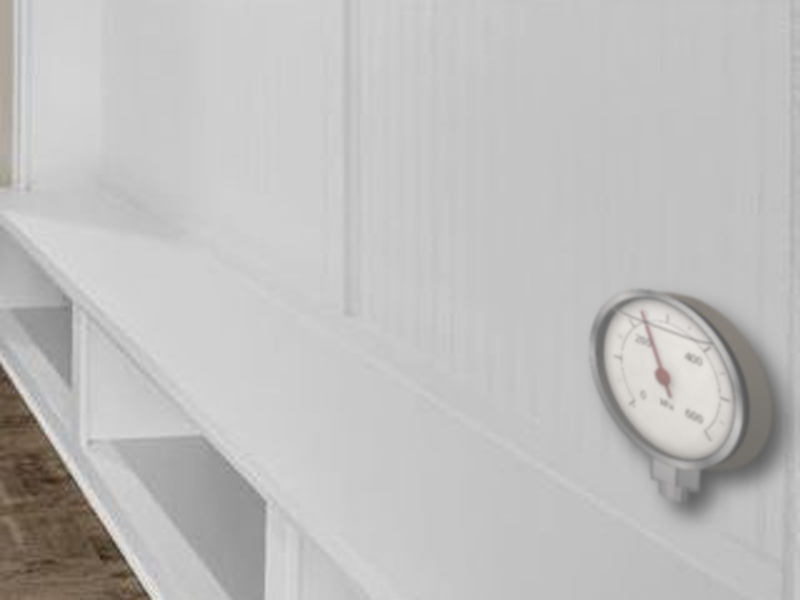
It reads 250 kPa
